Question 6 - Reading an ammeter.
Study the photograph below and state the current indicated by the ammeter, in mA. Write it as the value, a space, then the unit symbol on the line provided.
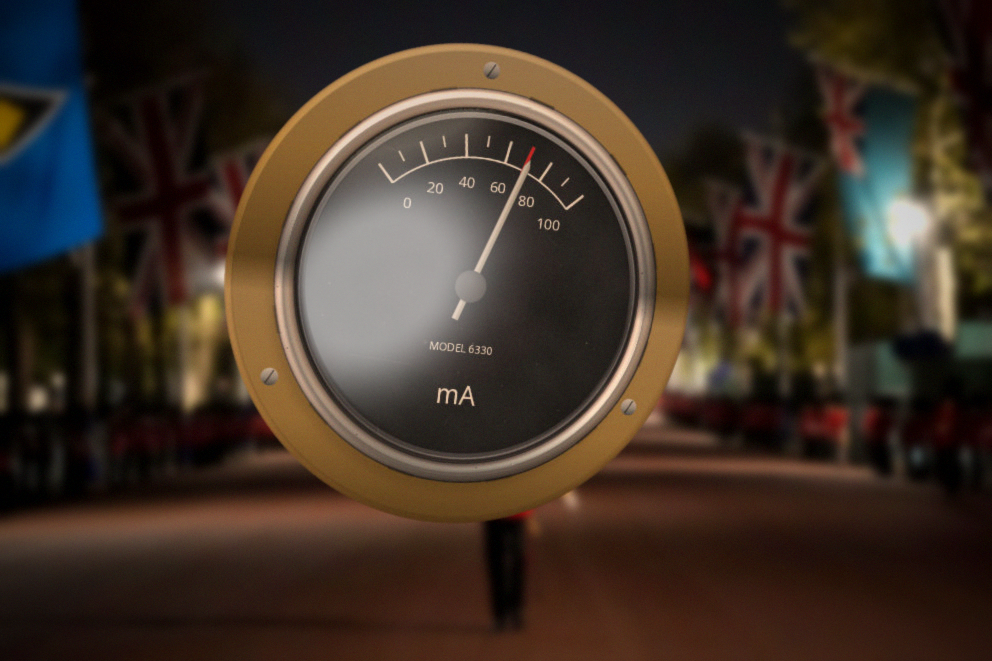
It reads 70 mA
